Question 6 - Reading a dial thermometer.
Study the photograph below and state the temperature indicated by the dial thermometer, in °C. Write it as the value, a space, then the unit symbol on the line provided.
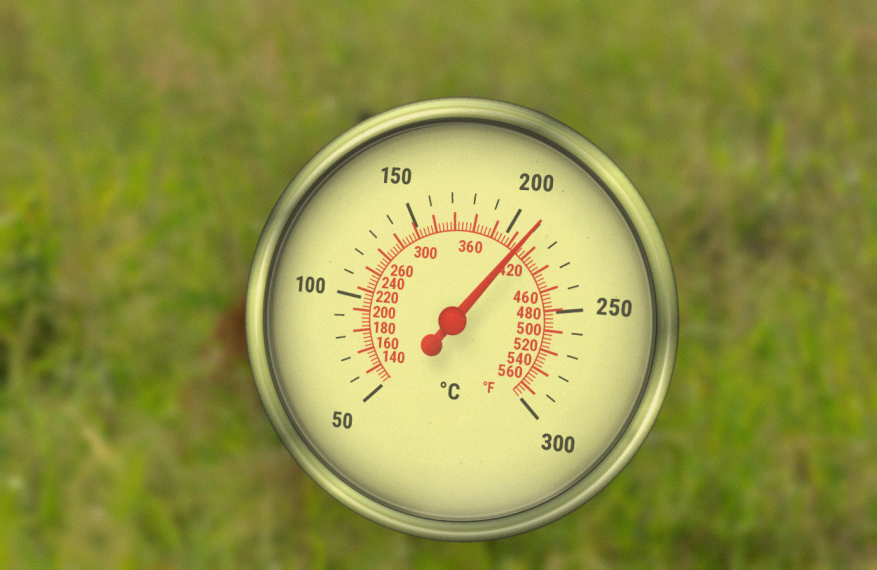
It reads 210 °C
